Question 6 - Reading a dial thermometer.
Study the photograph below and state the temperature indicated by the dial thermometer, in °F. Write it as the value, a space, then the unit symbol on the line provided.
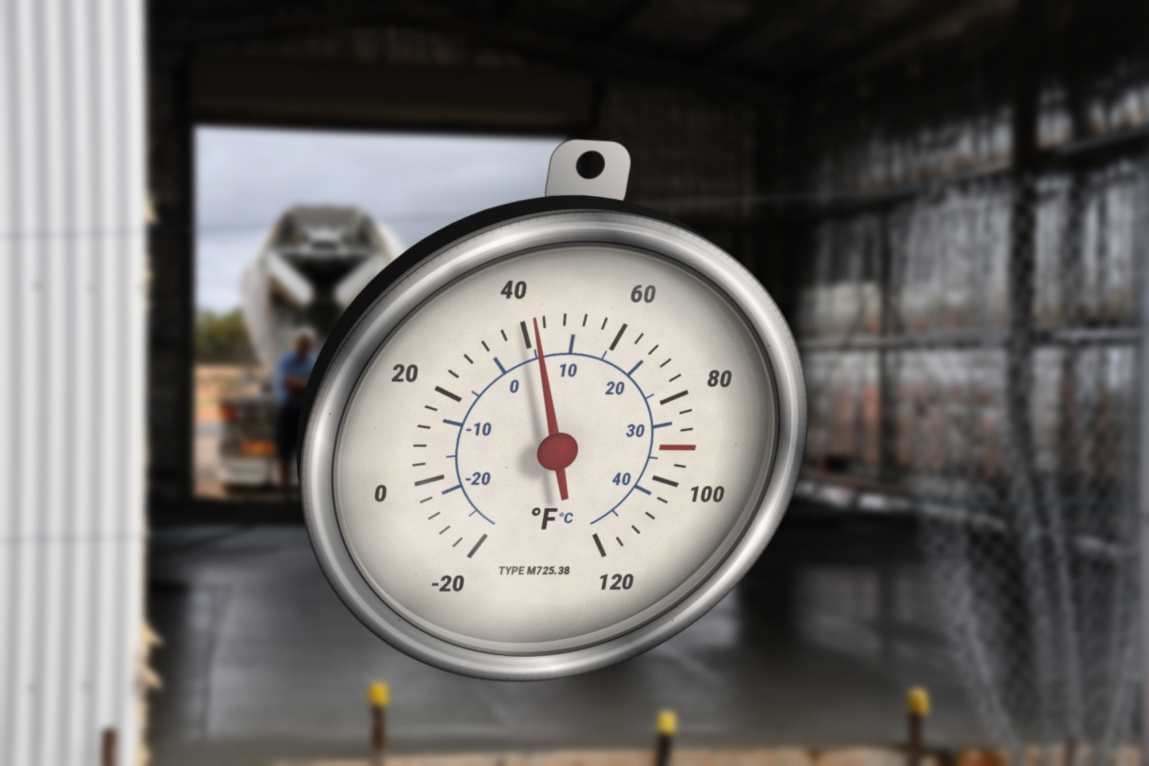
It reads 42 °F
